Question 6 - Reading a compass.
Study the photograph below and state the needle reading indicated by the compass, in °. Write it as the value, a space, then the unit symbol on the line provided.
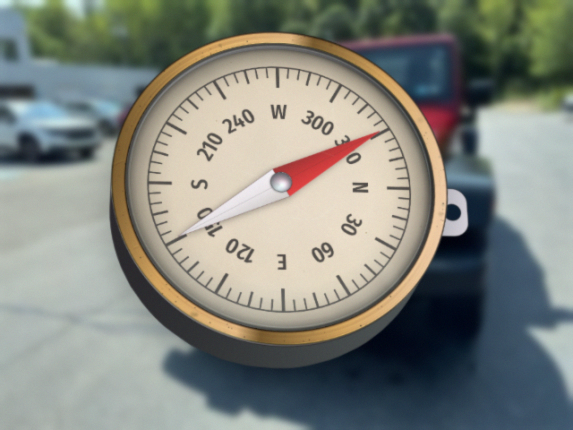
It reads 330 °
